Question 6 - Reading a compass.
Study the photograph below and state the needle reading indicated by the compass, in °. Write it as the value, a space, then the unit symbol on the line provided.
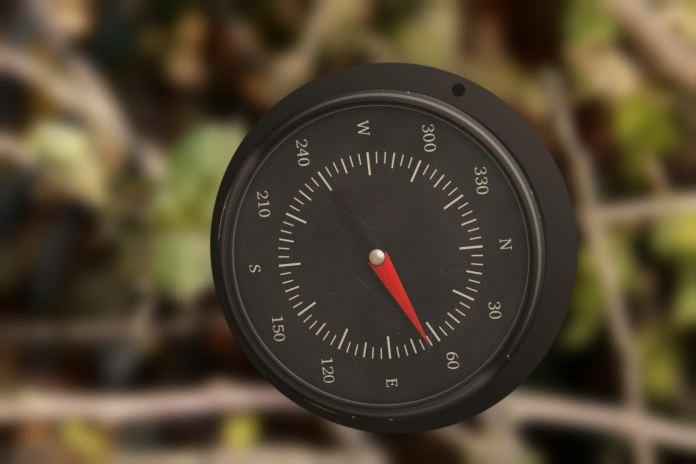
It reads 65 °
